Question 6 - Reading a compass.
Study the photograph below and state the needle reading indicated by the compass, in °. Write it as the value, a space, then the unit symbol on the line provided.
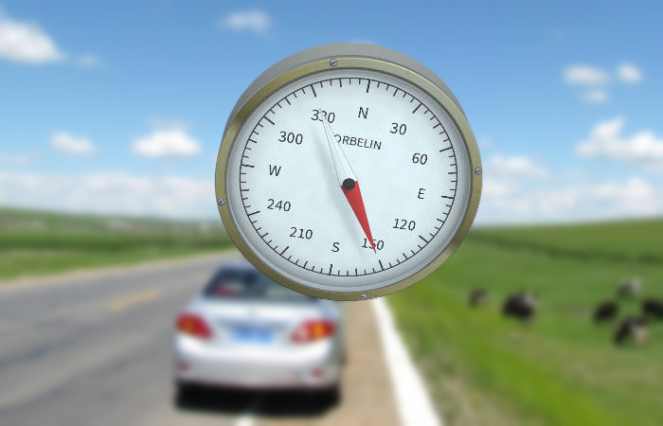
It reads 150 °
